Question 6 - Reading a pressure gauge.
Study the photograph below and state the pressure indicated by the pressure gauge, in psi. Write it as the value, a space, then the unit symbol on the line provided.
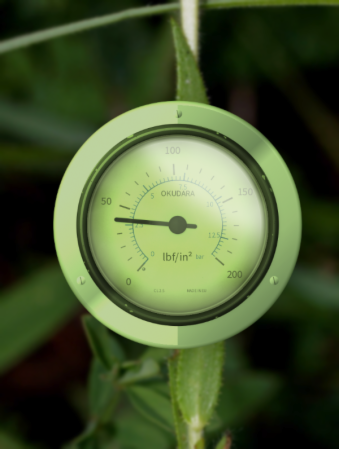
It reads 40 psi
